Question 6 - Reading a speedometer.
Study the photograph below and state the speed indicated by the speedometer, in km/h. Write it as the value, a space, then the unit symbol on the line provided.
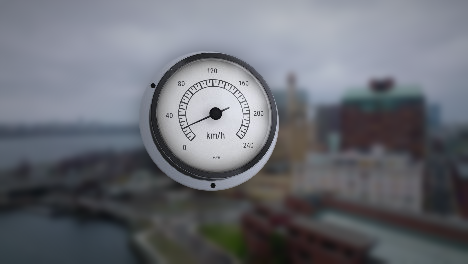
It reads 20 km/h
